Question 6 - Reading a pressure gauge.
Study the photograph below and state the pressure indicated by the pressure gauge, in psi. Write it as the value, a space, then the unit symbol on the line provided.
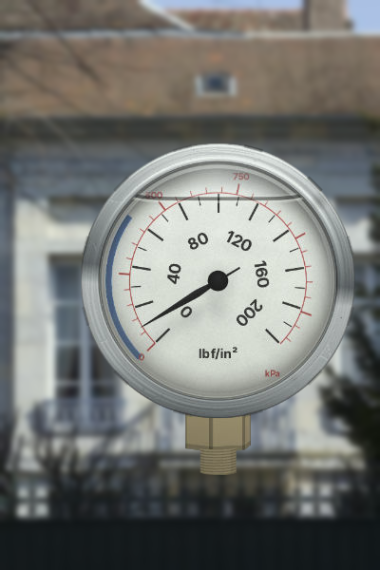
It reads 10 psi
